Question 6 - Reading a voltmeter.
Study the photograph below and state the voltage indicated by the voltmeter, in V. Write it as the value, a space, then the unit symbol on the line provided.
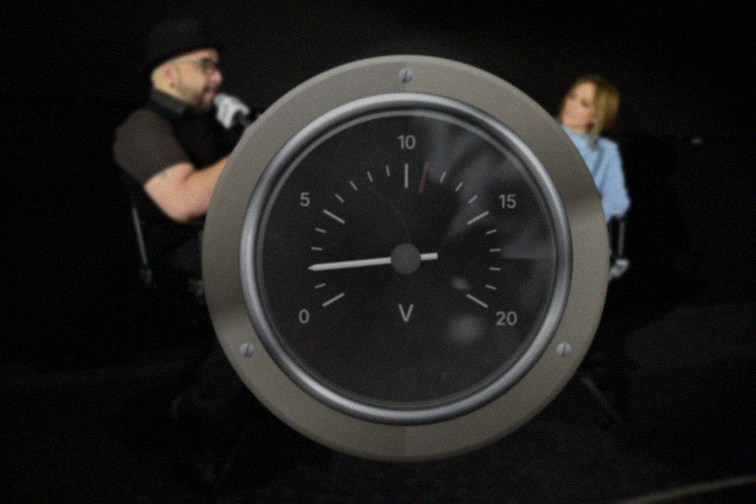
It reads 2 V
